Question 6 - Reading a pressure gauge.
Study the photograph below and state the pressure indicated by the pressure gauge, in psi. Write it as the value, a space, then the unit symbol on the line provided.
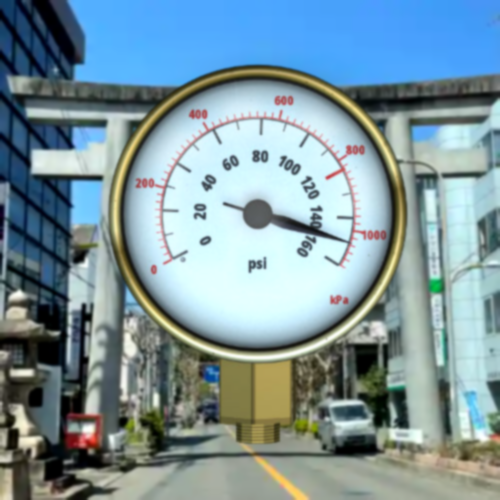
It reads 150 psi
